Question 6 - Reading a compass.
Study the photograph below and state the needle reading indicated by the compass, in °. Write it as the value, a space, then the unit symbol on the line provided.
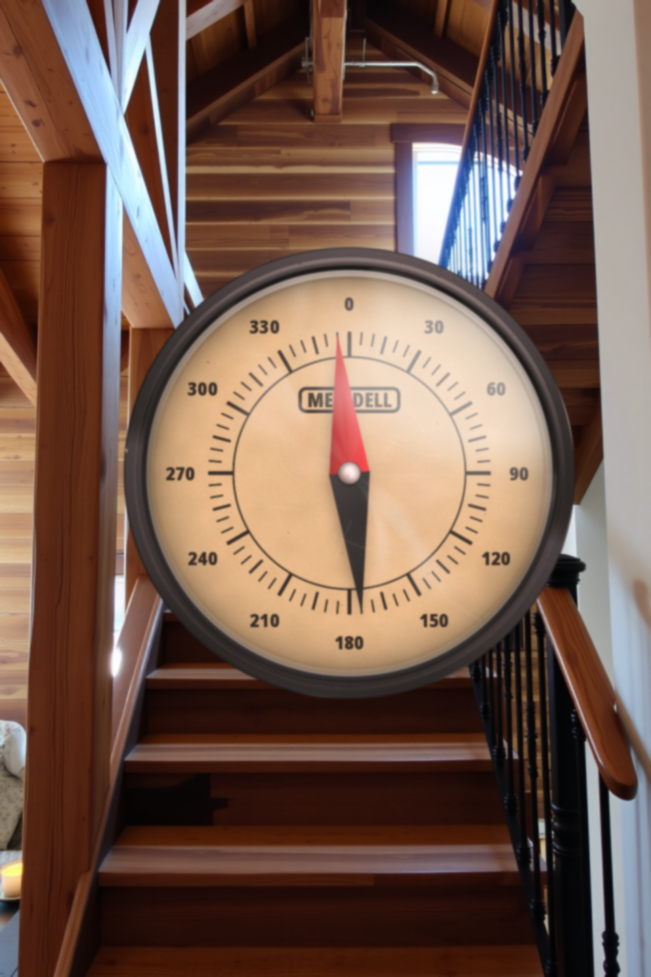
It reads 355 °
